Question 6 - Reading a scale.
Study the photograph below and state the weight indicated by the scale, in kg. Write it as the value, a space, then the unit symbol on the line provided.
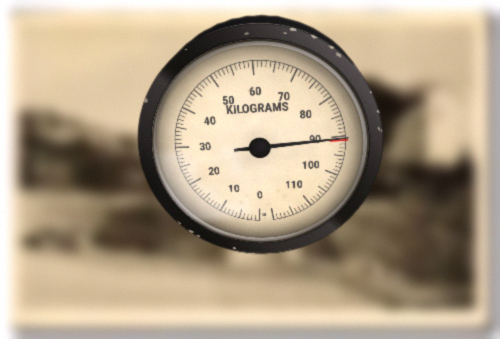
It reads 90 kg
